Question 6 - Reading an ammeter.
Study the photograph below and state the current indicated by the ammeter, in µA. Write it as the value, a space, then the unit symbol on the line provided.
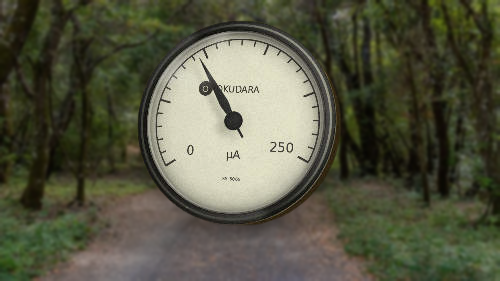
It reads 95 µA
